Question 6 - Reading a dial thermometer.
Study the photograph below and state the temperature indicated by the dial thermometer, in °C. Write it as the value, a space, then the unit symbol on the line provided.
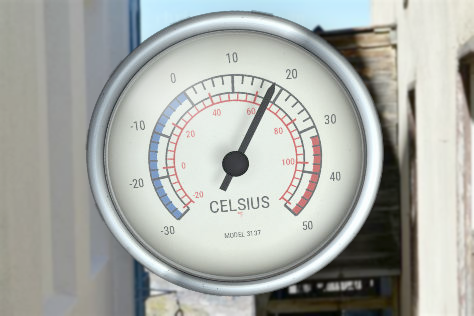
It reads 18 °C
